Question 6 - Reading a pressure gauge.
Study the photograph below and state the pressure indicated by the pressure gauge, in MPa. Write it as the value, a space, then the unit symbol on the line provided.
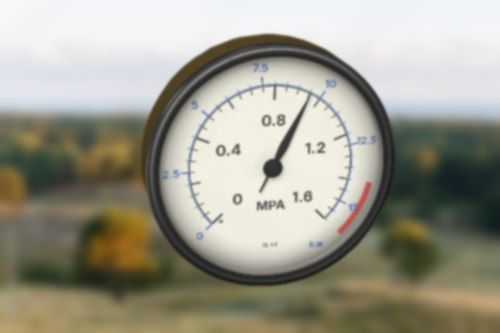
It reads 0.95 MPa
